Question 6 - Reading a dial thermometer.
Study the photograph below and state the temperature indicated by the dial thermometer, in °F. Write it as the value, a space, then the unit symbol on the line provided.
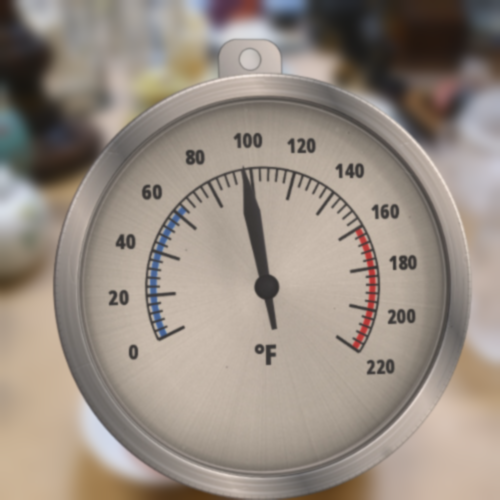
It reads 96 °F
